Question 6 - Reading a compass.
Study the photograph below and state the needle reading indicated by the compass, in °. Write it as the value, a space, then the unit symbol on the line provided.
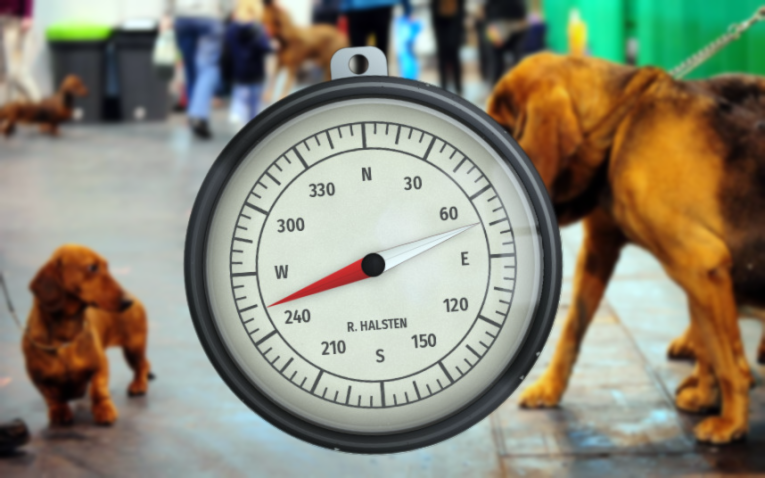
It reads 252.5 °
